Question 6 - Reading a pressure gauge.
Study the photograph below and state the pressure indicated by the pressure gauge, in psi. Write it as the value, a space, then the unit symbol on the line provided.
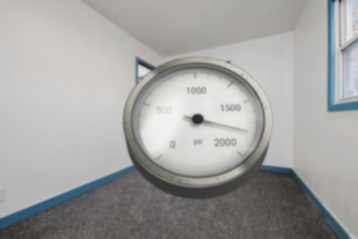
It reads 1800 psi
